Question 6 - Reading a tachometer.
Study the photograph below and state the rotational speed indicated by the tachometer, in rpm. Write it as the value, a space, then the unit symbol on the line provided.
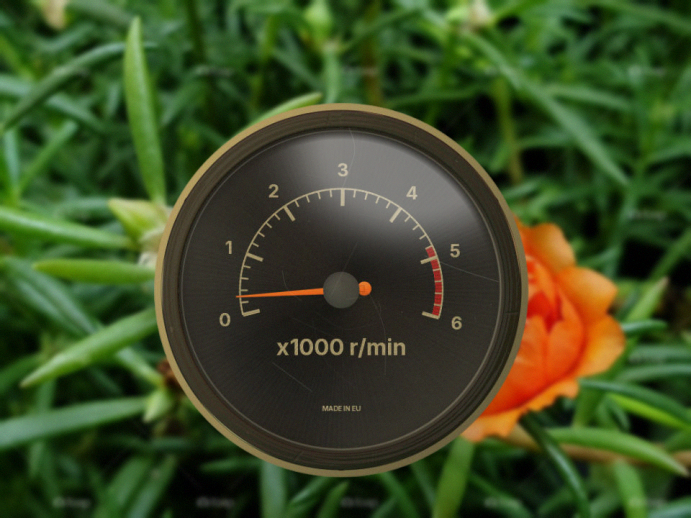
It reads 300 rpm
